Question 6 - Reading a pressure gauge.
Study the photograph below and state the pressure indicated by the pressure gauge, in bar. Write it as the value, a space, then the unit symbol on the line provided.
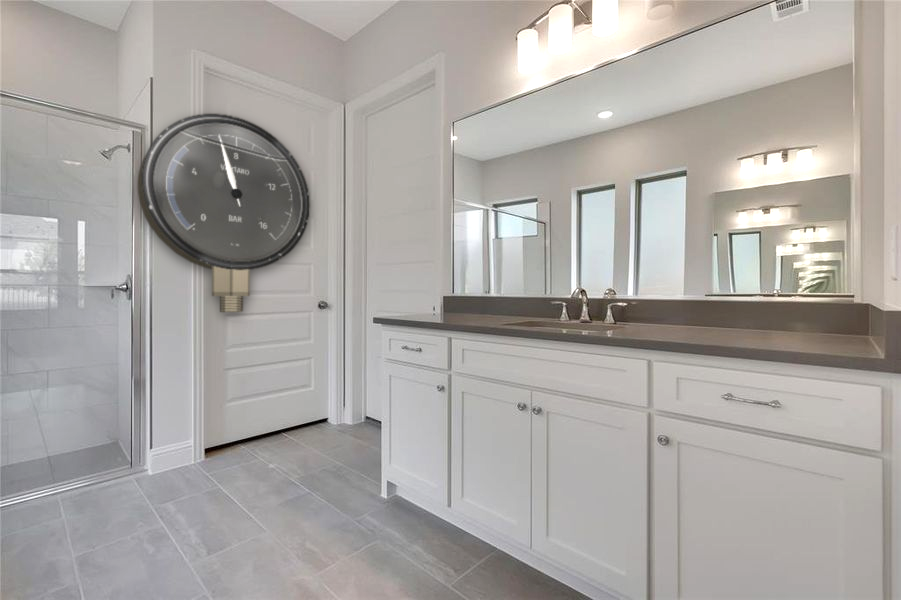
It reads 7 bar
